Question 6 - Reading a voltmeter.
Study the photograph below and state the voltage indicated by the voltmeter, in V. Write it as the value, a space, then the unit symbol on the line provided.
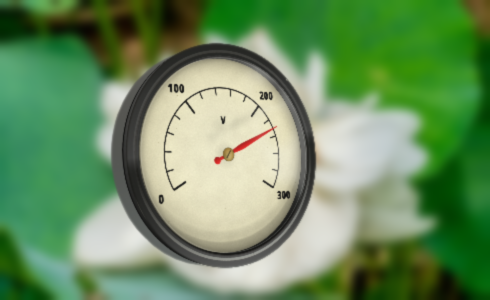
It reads 230 V
